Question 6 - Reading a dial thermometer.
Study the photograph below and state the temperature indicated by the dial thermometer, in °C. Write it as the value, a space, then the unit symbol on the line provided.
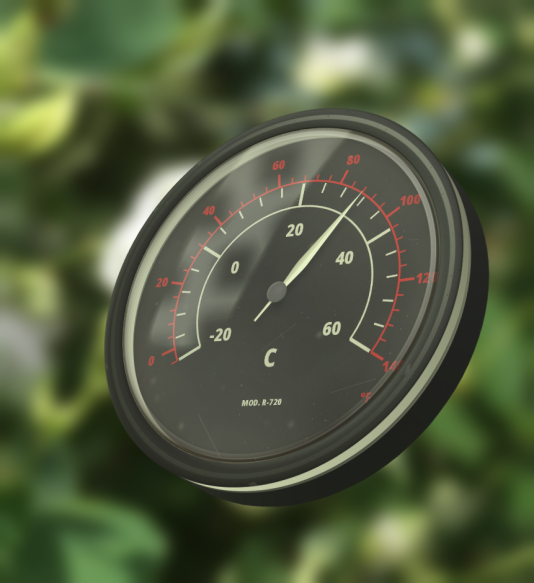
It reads 32 °C
